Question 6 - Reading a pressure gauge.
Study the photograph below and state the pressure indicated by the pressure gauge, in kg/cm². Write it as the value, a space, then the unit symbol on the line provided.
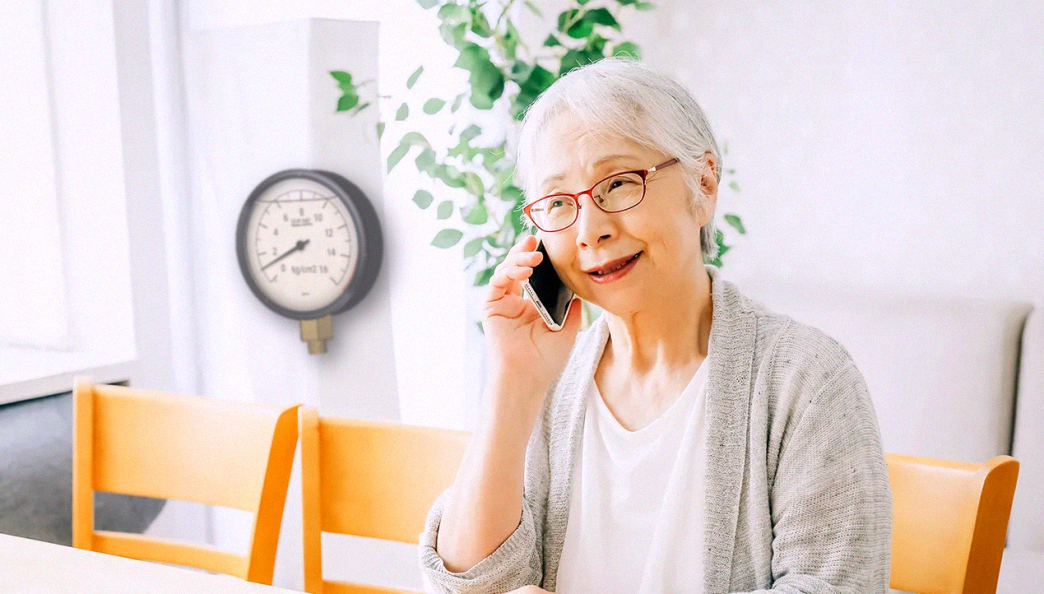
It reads 1 kg/cm²
